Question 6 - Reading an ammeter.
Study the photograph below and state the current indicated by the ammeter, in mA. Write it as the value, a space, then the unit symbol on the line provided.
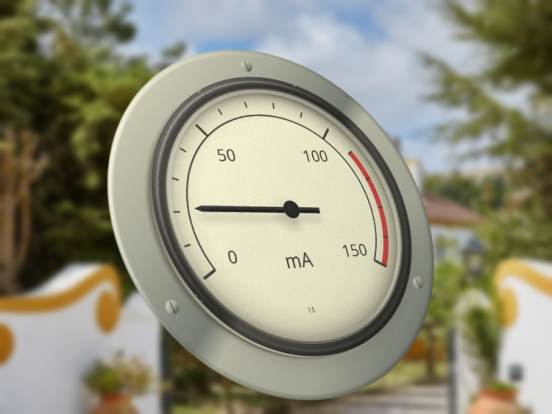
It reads 20 mA
